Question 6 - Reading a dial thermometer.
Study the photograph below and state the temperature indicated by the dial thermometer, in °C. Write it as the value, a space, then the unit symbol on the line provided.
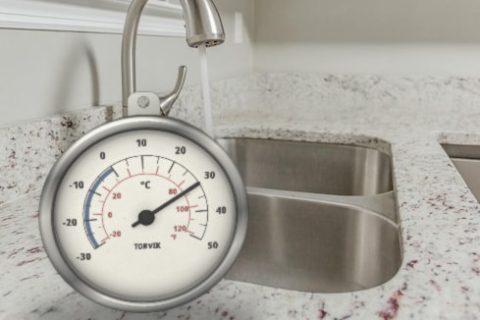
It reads 30 °C
